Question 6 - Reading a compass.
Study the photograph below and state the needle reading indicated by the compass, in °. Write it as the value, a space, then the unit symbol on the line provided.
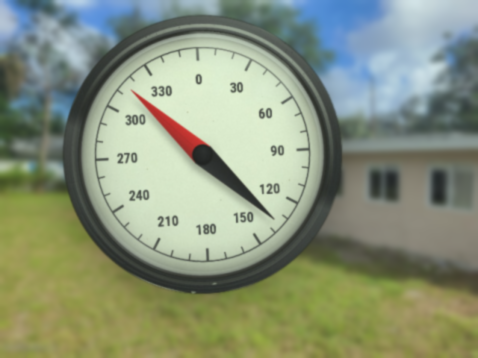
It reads 315 °
